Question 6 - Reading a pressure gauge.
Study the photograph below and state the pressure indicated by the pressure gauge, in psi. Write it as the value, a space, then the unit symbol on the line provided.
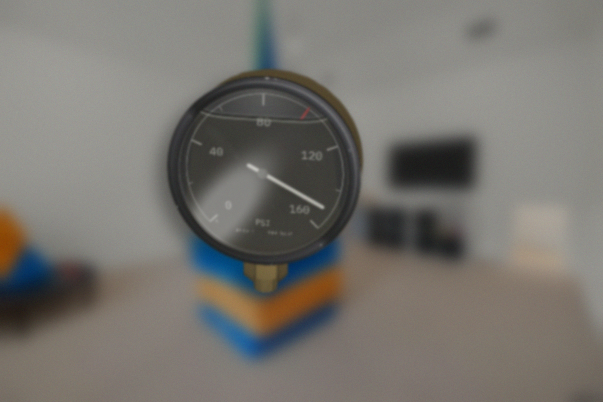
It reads 150 psi
